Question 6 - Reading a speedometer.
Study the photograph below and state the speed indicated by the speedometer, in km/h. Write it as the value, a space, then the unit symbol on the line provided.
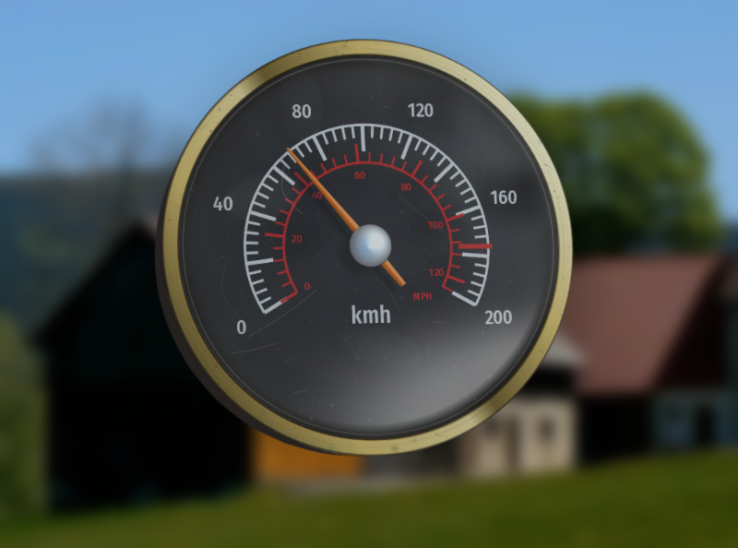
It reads 68 km/h
